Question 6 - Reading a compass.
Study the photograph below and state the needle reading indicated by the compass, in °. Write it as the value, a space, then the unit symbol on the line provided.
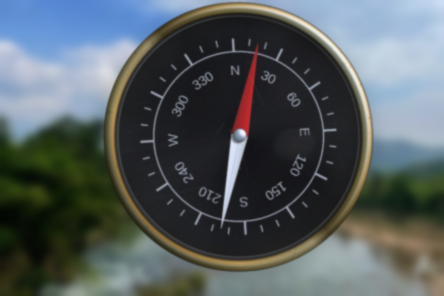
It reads 15 °
